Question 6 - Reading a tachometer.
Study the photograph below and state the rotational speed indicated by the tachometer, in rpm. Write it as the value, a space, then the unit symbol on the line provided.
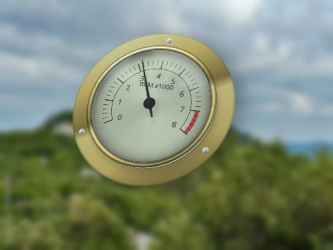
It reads 3200 rpm
